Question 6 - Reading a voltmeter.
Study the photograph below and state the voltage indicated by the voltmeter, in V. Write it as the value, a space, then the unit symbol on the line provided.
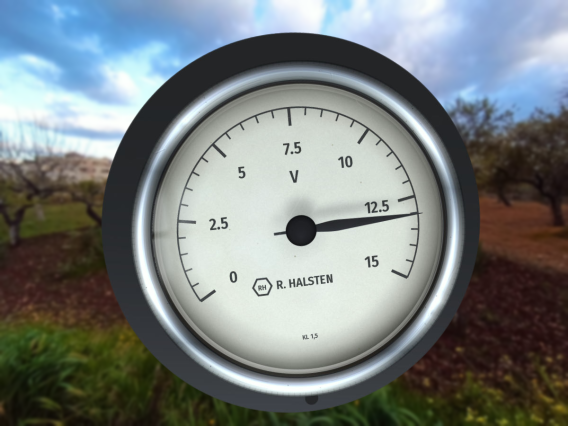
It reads 13 V
